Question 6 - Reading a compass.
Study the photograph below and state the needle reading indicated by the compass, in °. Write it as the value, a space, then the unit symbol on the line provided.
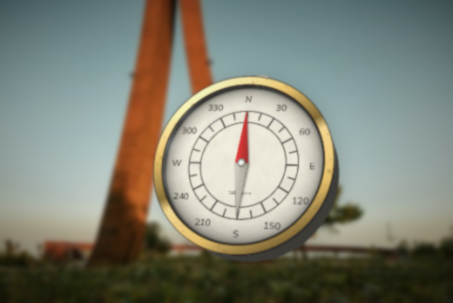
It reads 0 °
